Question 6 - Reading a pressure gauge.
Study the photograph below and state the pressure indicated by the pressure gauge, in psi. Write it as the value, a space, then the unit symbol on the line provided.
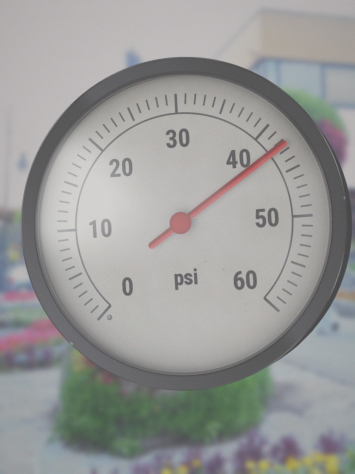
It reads 42.5 psi
